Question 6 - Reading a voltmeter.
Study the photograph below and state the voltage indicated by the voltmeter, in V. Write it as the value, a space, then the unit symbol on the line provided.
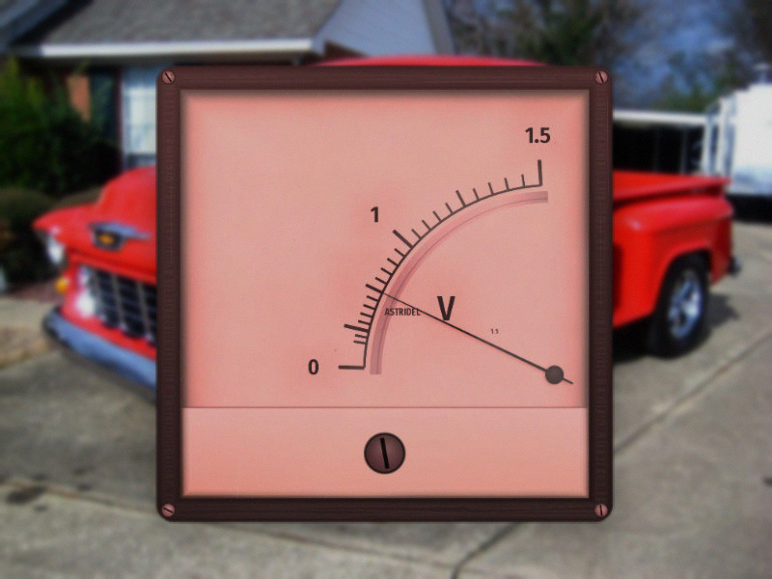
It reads 0.75 V
